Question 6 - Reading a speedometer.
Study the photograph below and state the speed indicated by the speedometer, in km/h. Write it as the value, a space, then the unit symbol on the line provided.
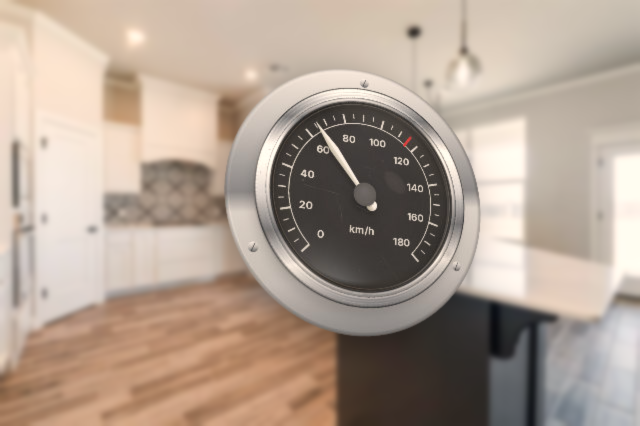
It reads 65 km/h
